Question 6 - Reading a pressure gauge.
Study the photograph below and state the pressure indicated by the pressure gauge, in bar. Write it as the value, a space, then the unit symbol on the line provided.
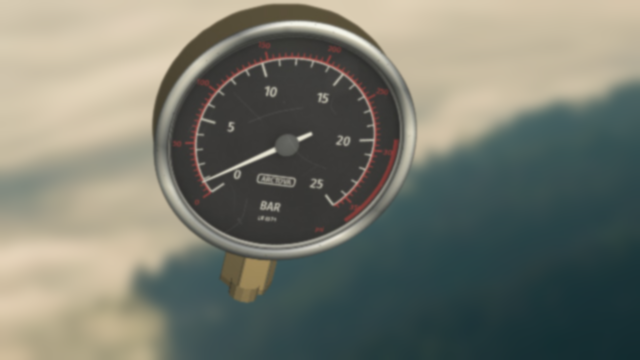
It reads 1 bar
